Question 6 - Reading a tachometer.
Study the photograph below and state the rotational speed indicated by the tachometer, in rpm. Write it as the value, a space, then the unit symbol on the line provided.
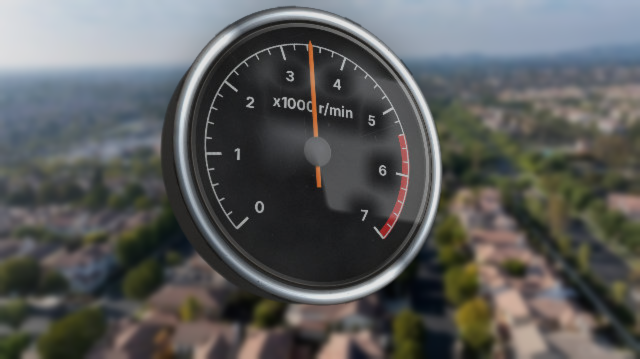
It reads 3400 rpm
